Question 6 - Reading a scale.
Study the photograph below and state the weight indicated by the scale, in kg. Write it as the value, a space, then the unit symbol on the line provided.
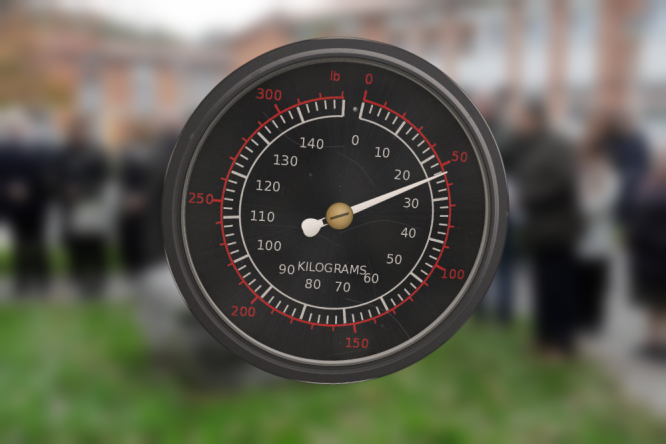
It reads 24 kg
